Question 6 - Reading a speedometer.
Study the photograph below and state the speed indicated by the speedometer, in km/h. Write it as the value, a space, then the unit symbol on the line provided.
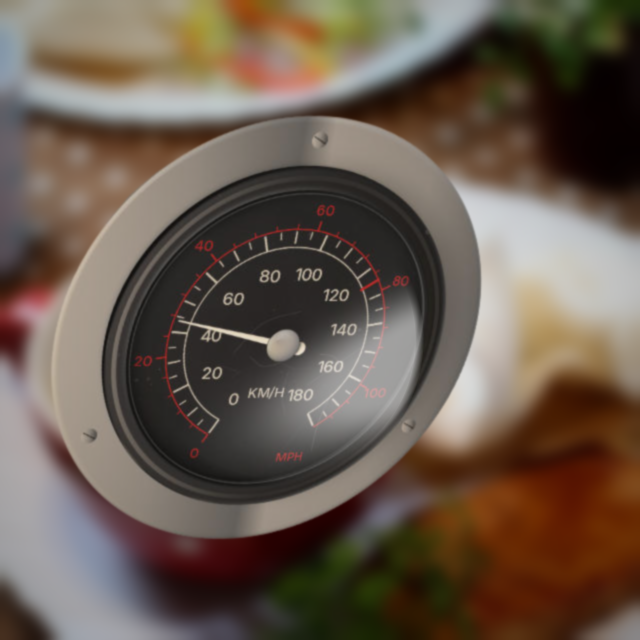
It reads 45 km/h
